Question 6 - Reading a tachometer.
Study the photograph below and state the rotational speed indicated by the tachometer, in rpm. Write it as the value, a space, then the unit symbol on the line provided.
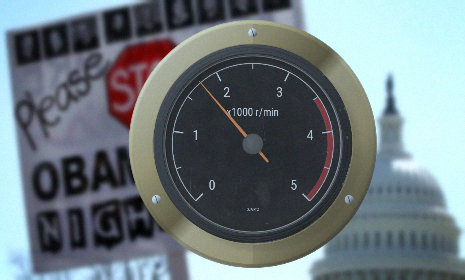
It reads 1750 rpm
